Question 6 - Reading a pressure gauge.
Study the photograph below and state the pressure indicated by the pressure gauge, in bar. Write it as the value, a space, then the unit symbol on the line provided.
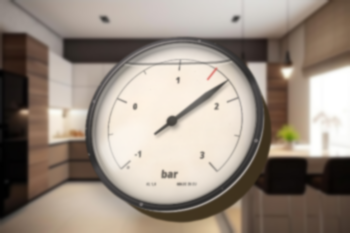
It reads 1.75 bar
